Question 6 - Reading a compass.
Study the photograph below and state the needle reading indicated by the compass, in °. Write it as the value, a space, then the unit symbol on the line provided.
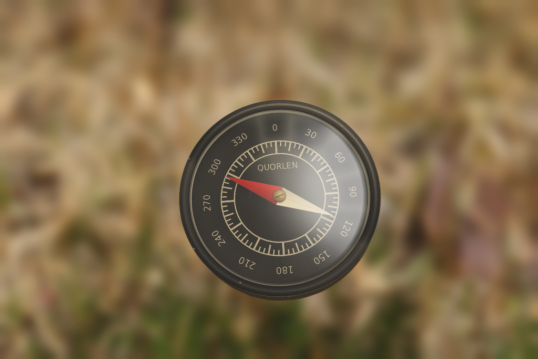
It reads 295 °
